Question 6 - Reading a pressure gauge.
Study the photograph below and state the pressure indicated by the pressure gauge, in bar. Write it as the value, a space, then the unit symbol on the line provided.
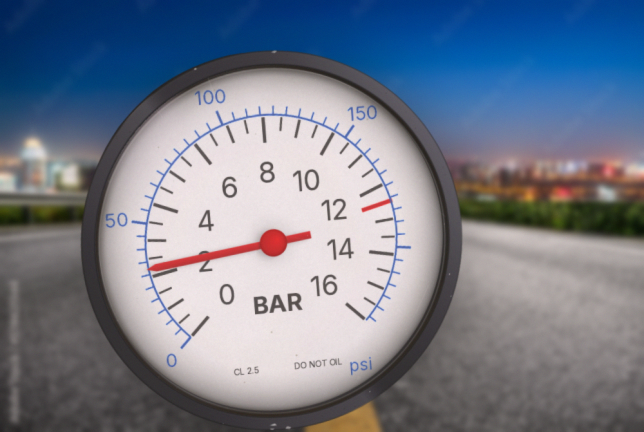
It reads 2.25 bar
